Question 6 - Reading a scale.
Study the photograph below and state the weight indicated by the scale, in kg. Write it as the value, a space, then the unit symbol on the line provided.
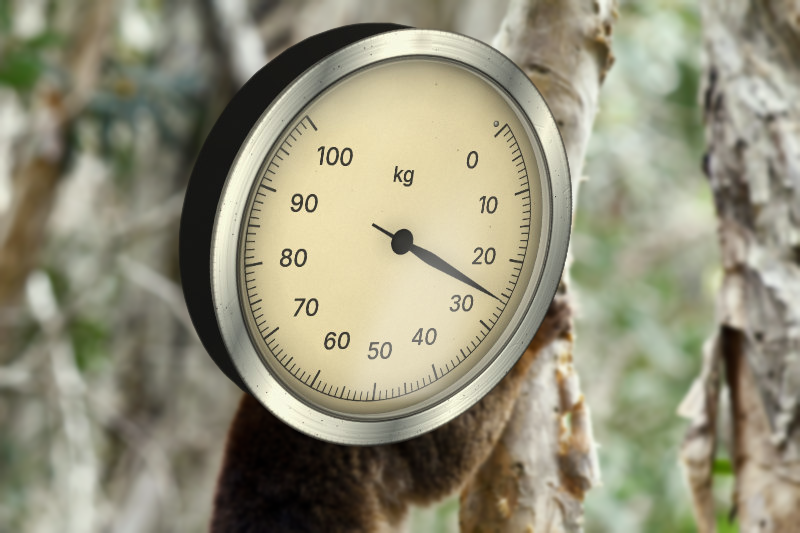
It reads 26 kg
